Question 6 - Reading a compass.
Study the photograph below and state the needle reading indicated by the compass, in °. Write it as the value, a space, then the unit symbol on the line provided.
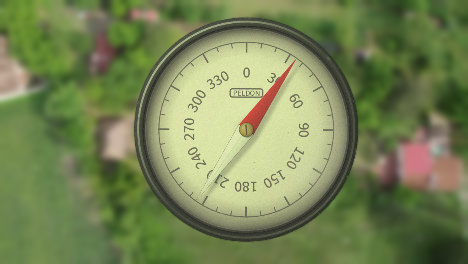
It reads 35 °
